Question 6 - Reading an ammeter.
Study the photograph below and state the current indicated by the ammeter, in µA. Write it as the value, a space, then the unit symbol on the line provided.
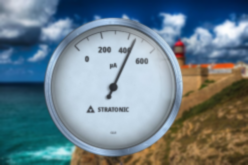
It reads 450 µA
